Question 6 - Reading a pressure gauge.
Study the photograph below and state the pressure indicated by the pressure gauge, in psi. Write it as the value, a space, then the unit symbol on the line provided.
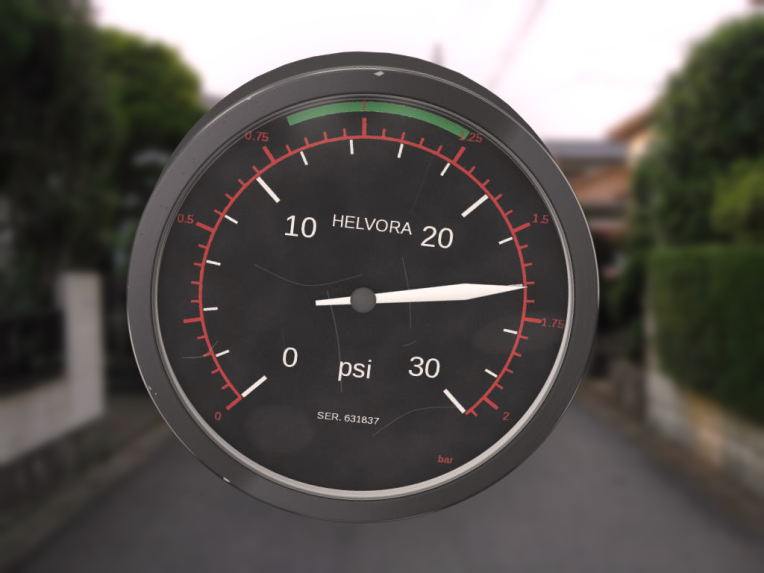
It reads 24 psi
